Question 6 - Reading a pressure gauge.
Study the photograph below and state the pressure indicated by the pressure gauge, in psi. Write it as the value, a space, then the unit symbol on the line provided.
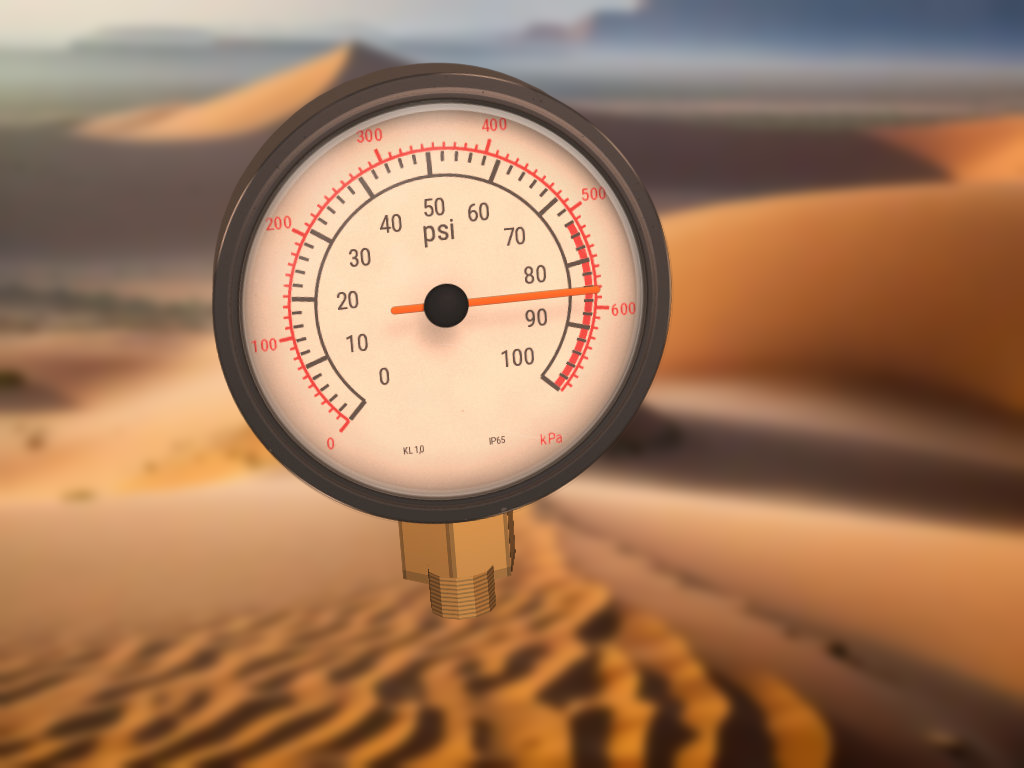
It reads 84 psi
